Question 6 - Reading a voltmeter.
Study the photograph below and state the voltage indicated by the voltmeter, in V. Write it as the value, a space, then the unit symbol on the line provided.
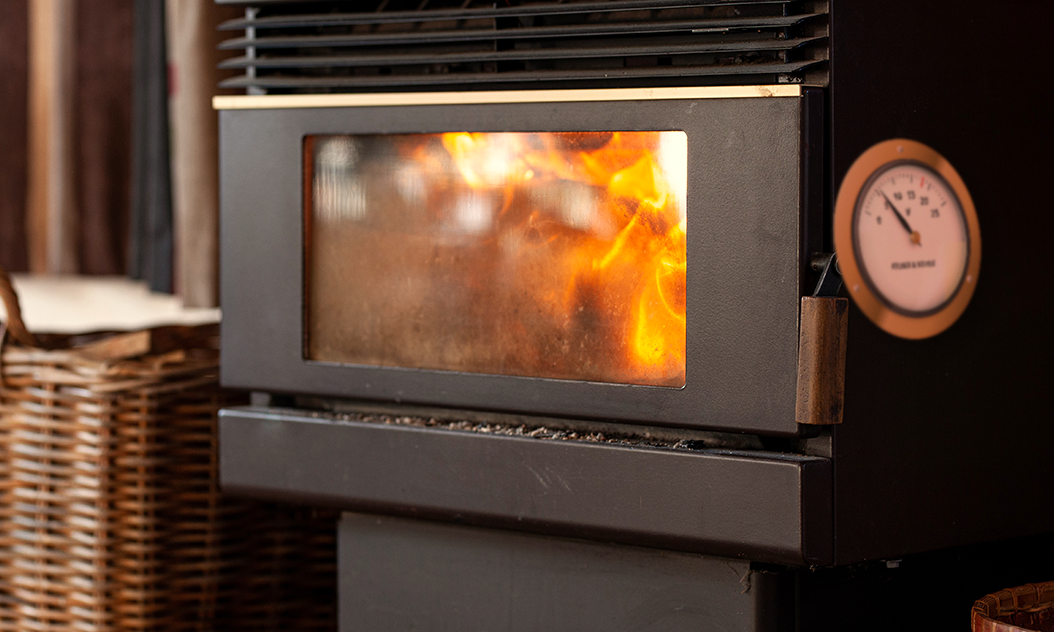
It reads 5 V
